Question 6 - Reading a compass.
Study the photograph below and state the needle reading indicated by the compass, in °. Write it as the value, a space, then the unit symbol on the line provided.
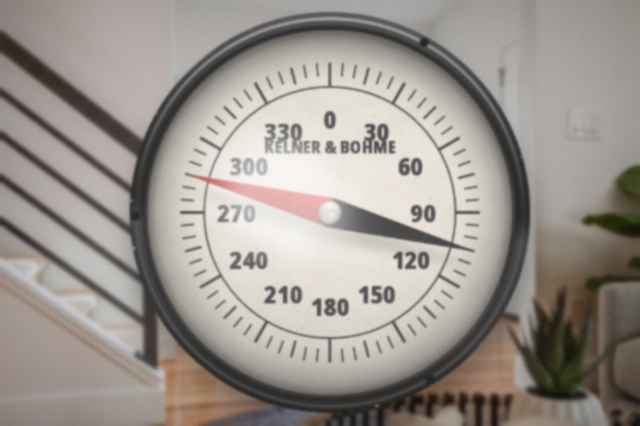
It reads 285 °
